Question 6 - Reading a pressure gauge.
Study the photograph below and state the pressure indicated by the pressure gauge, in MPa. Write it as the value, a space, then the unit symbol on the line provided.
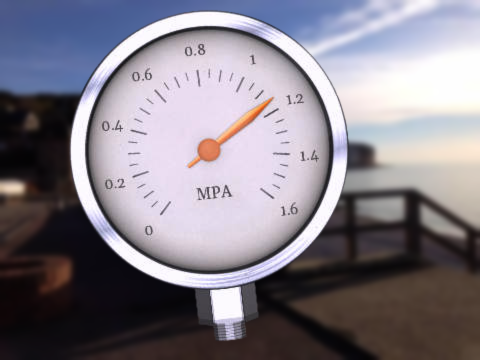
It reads 1.15 MPa
